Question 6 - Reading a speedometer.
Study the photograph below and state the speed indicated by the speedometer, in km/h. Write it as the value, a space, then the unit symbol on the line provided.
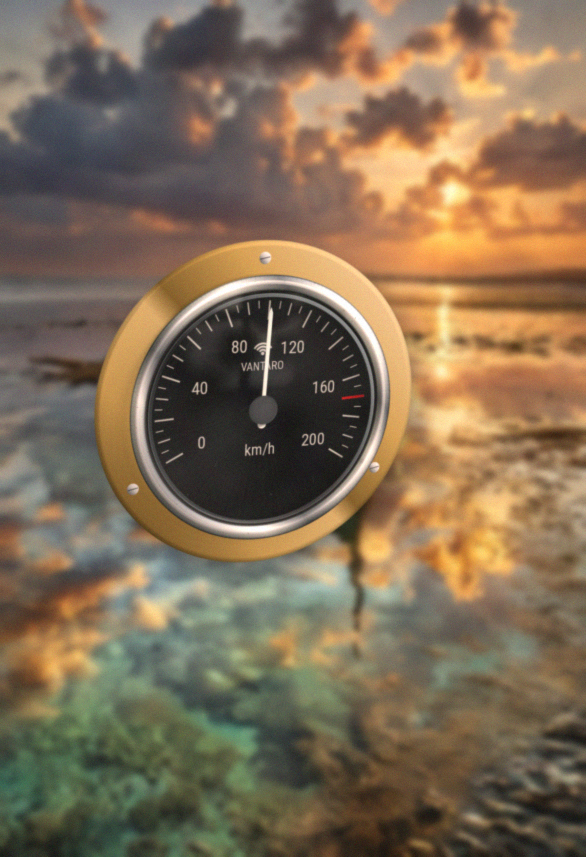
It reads 100 km/h
